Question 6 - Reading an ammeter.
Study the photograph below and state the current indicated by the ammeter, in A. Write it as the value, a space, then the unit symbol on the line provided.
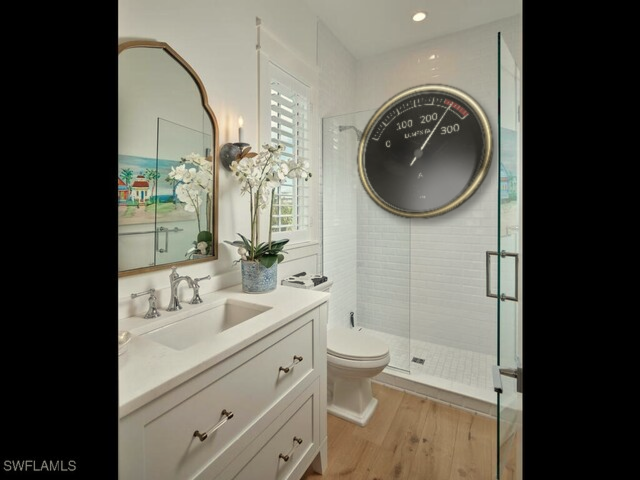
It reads 250 A
